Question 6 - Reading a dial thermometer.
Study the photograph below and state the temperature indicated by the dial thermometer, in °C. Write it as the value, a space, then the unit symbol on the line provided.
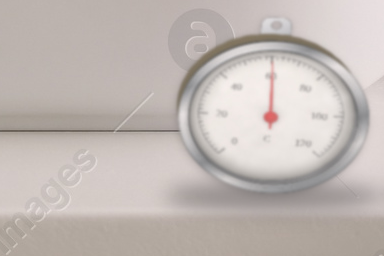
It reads 60 °C
